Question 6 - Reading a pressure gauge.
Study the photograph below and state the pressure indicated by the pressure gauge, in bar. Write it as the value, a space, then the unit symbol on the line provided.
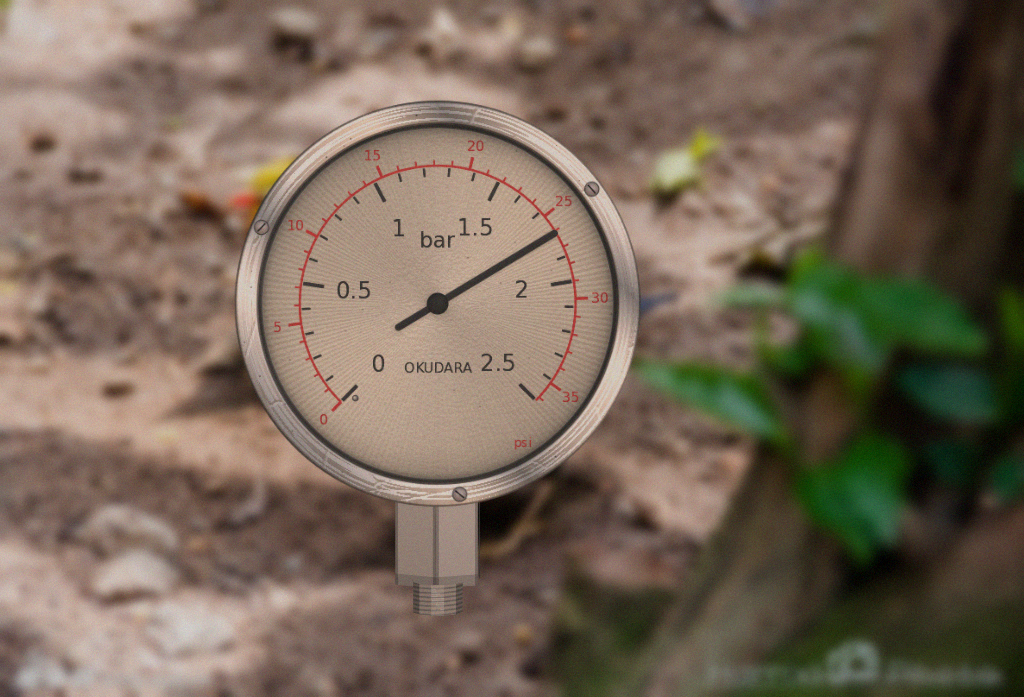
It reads 1.8 bar
